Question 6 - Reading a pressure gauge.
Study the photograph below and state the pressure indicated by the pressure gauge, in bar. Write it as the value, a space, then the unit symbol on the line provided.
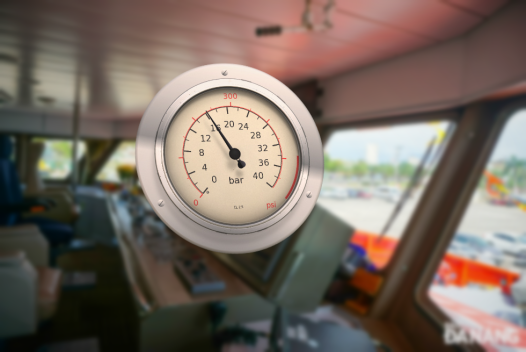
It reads 16 bar
